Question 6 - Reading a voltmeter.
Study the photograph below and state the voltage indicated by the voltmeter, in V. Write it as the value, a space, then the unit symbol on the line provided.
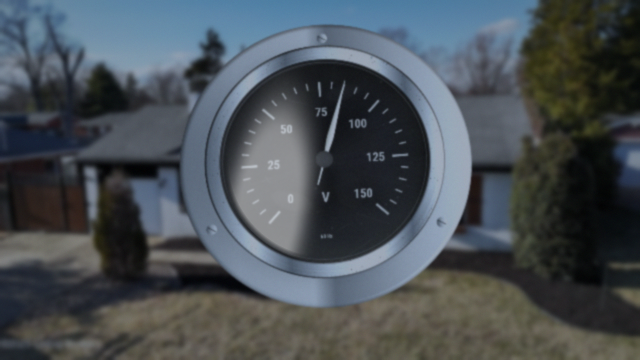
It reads 85 V
